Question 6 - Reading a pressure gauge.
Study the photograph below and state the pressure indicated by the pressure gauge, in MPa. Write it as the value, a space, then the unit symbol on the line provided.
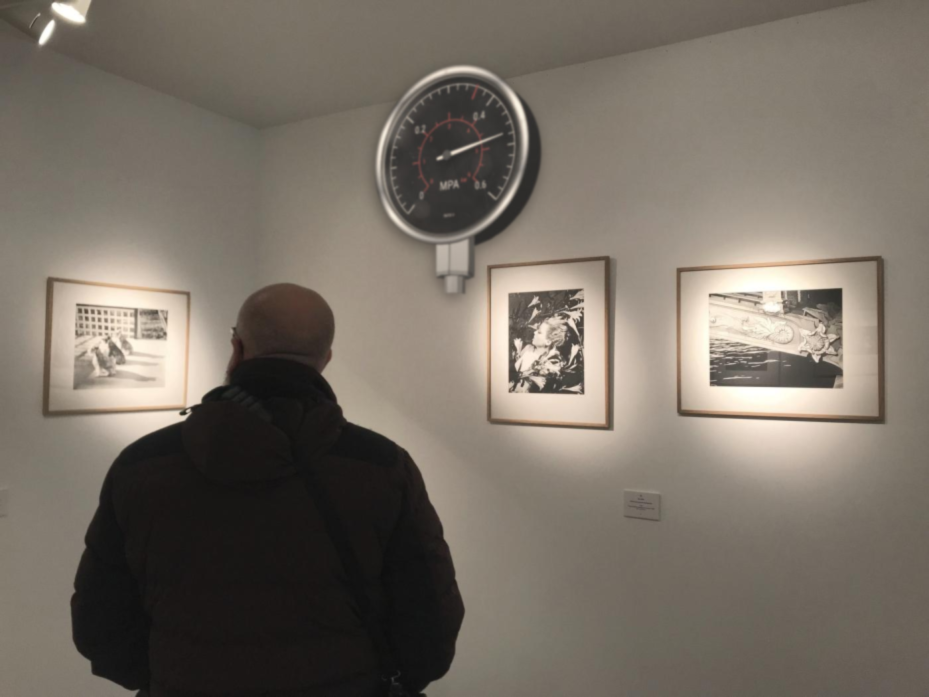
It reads 0.48 MPa
